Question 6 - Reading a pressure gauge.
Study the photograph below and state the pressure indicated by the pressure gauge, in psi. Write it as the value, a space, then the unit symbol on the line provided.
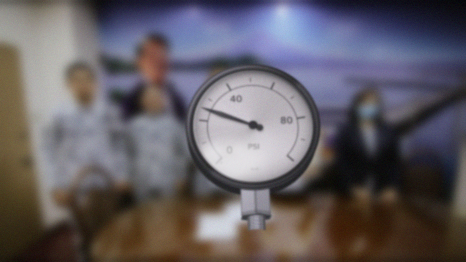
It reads 25 psi
